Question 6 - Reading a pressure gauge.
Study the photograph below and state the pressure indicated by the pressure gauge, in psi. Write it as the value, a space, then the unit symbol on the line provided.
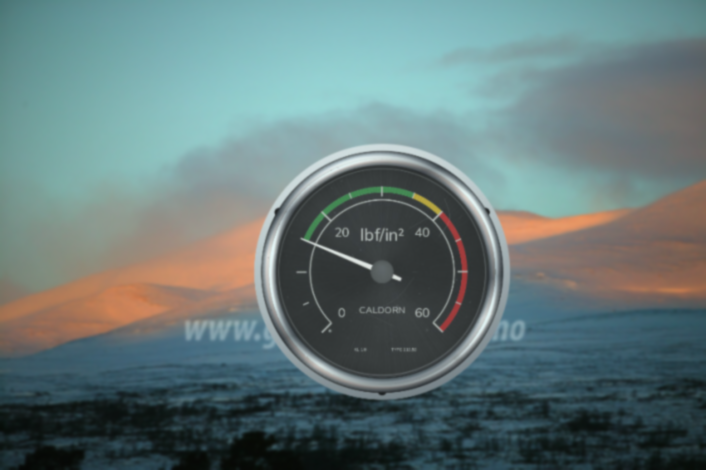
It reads 15 psi
